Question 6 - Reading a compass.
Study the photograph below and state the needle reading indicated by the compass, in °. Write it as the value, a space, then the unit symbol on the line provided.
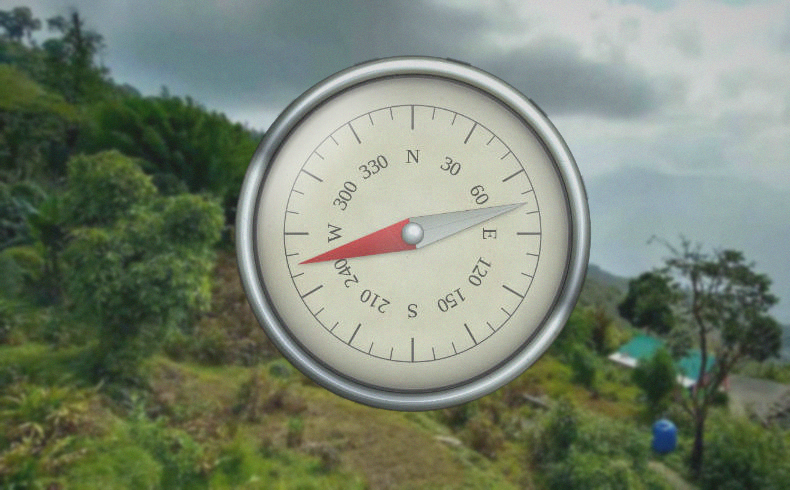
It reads 255 °
